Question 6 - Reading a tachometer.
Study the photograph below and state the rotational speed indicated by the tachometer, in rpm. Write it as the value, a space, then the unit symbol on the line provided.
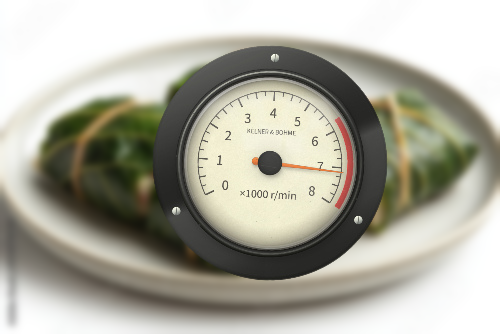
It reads 7125 rpm
